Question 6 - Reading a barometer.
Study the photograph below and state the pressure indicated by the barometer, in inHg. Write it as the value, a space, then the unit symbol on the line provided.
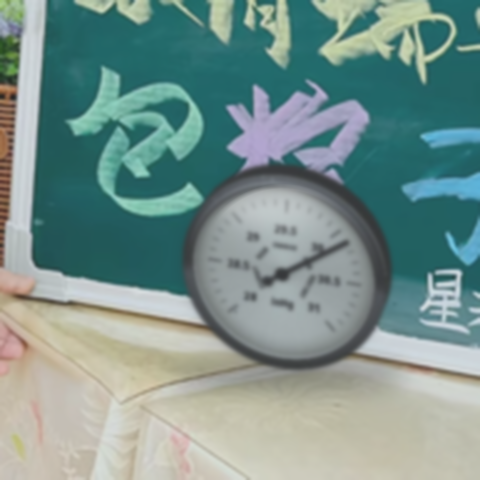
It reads 30.1 inHg
